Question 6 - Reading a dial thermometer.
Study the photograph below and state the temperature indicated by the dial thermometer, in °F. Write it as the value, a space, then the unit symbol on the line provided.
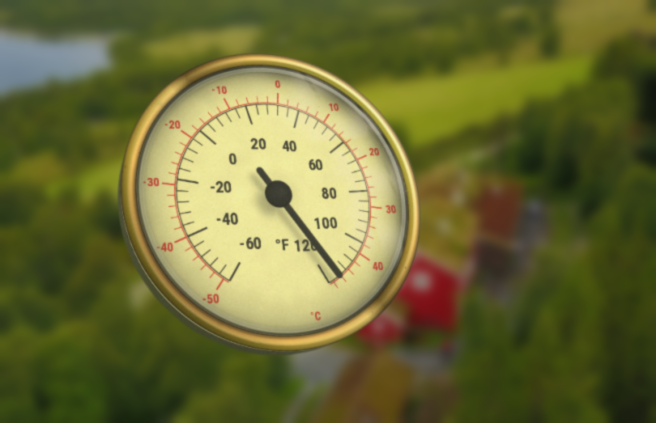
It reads 116 °F
